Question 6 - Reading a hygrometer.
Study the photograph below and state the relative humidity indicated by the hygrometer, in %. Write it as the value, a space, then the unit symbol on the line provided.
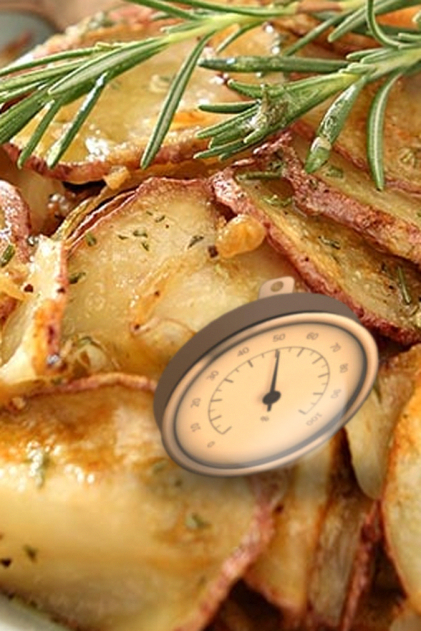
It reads 50 %
